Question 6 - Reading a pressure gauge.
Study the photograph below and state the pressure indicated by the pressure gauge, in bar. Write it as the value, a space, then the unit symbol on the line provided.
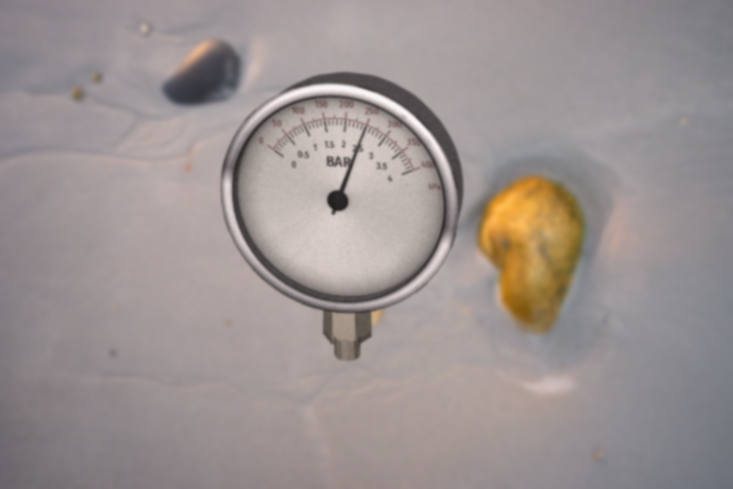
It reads 2.5 bar
